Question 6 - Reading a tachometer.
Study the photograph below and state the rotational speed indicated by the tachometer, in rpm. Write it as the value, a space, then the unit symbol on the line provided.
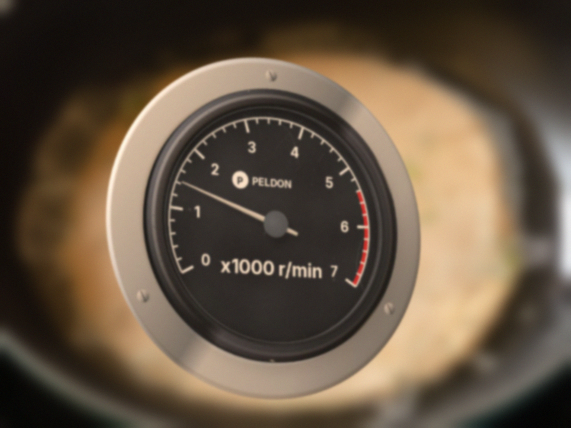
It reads 1400 rpm
